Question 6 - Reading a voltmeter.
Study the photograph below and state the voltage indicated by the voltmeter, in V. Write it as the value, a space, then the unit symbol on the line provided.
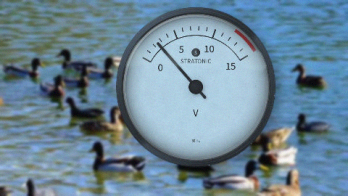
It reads 2.5 V
